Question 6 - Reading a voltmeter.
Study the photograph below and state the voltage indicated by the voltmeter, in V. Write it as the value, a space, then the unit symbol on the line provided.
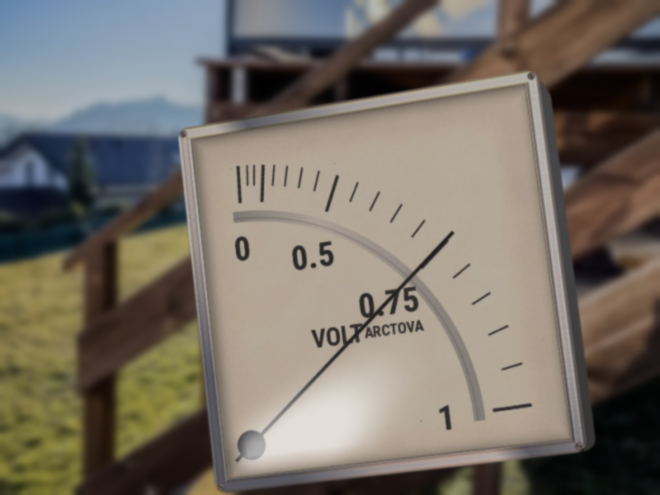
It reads 0.75 V
